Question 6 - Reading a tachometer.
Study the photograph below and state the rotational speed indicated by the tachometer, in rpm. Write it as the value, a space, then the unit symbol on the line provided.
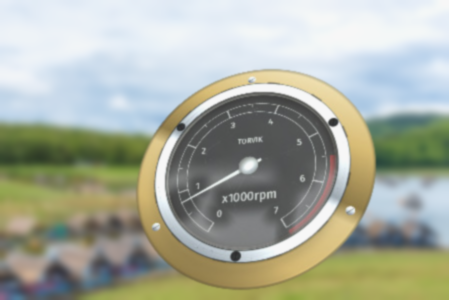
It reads 750 rpm
